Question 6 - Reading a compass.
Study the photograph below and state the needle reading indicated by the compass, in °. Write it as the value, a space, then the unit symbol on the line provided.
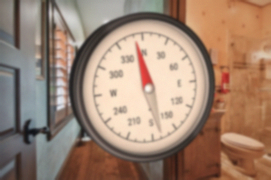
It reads 350 °
